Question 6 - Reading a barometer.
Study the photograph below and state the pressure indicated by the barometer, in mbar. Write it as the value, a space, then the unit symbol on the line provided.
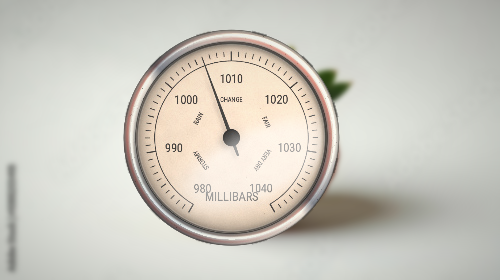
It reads 1006 mbar
